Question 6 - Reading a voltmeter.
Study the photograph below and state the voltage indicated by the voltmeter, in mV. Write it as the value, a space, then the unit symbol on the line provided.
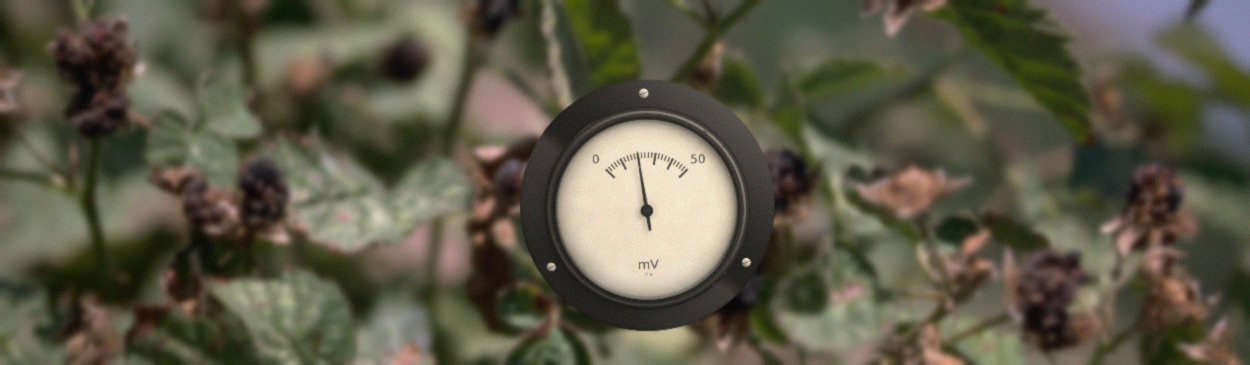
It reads 20 mV
